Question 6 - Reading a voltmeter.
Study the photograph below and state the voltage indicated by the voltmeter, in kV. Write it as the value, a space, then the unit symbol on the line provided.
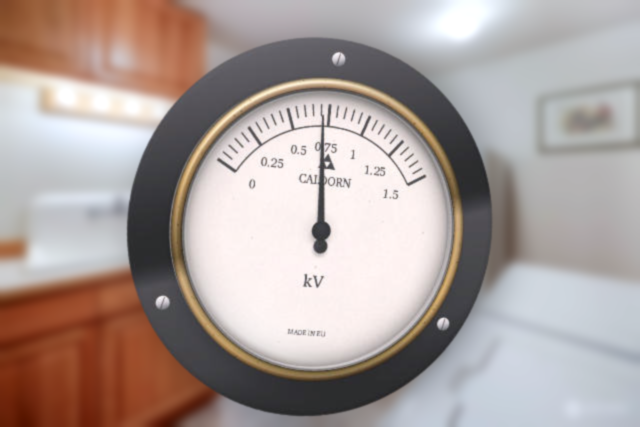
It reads 0.7 kV
